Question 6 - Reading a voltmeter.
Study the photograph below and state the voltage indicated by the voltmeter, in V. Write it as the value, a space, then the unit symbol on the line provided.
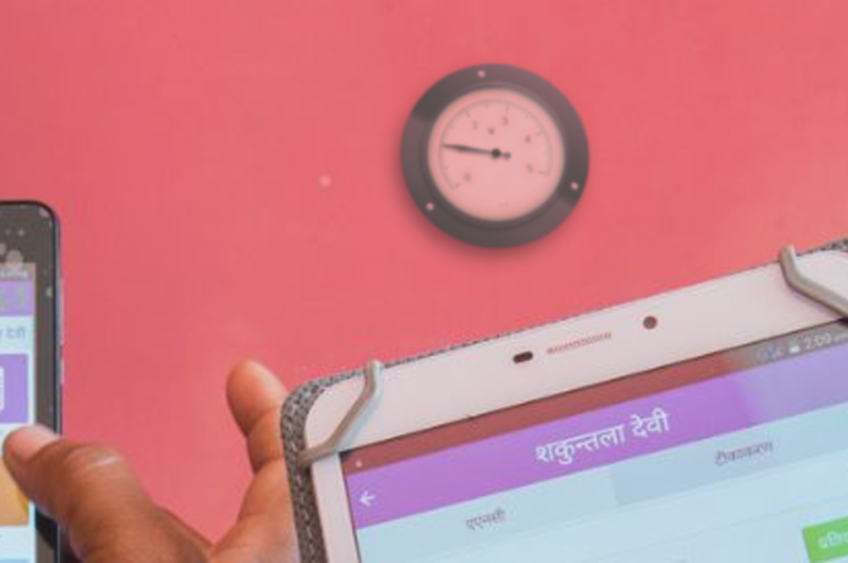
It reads 1 V
